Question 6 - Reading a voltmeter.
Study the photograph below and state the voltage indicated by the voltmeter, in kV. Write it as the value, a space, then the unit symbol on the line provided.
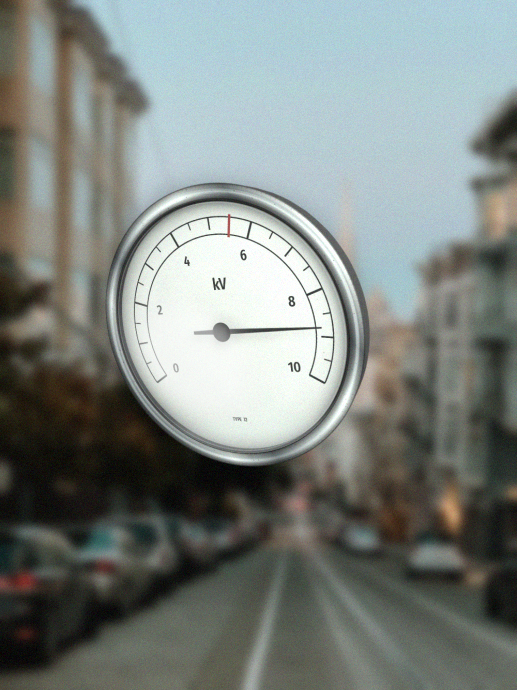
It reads 8.75 kV
